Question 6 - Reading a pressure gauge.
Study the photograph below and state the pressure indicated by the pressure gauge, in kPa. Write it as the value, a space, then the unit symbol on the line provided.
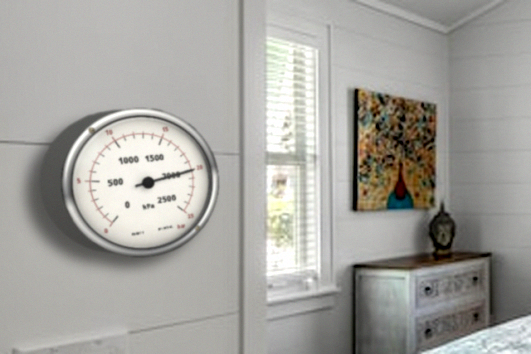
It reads 2000 kPa
